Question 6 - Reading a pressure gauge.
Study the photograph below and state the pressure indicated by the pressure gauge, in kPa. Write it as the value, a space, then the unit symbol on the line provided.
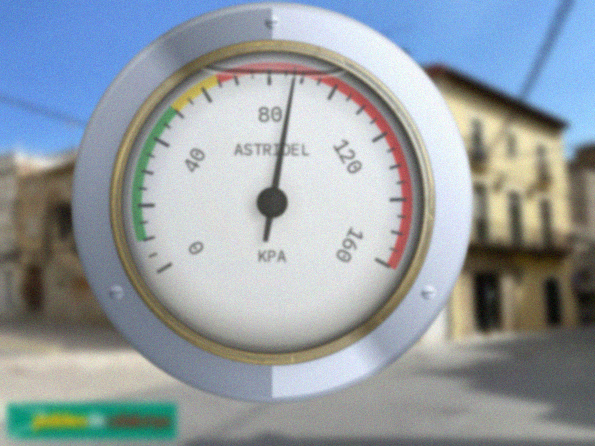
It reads 87.5 kPa
